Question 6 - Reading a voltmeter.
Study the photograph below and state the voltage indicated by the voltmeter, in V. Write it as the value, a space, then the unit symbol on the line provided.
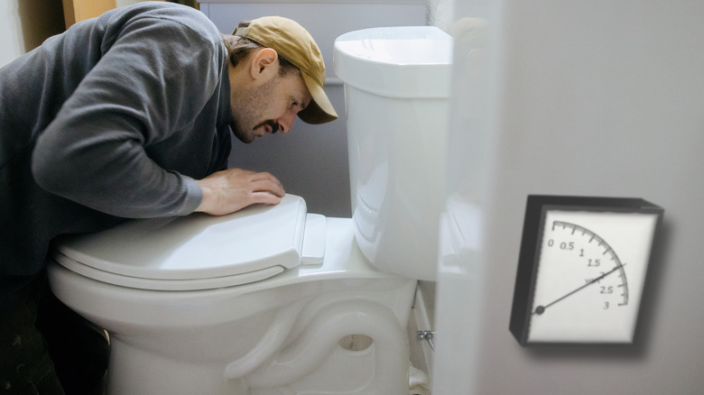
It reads 2 V
